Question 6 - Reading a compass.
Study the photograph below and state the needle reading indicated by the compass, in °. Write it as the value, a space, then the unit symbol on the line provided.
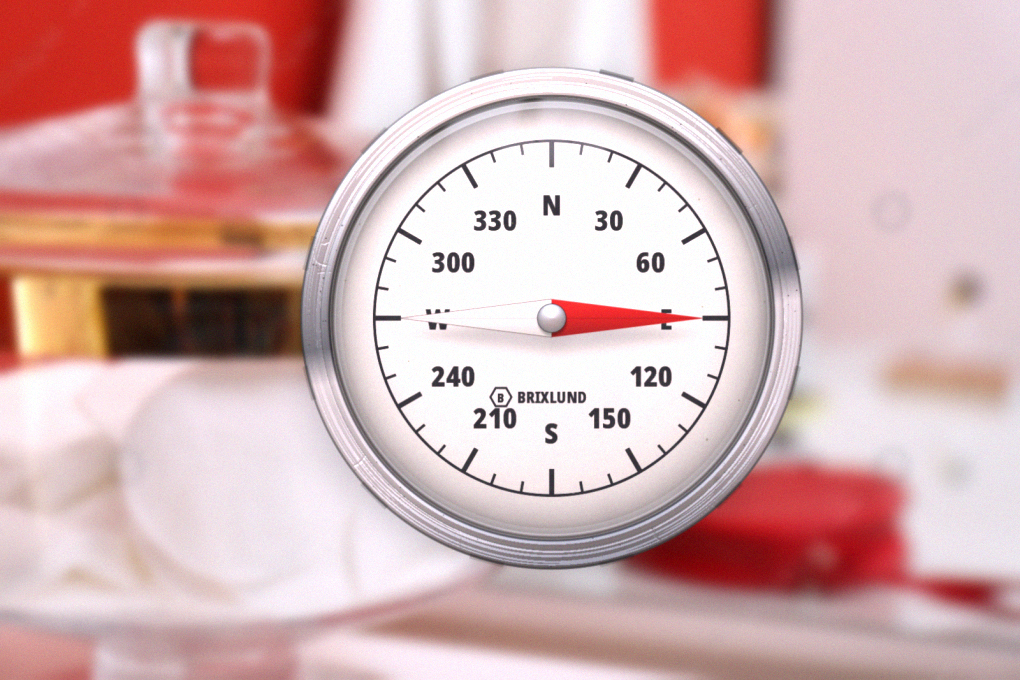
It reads 90 °
